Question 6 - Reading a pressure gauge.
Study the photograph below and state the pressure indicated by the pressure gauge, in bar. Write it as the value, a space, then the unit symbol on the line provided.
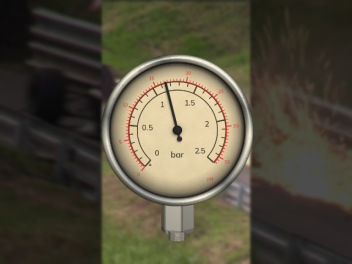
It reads 1.15 bar
